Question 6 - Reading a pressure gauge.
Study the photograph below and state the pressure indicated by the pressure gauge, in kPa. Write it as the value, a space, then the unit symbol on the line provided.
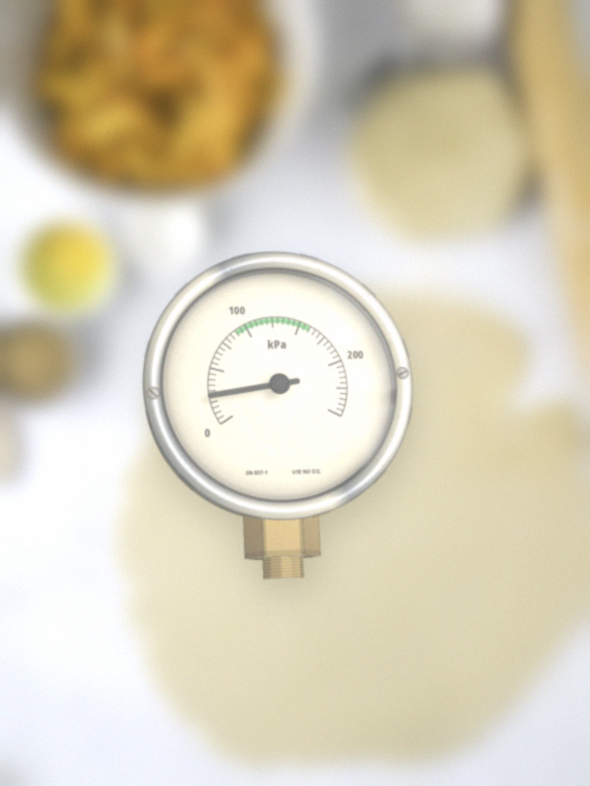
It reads 25 kPa
